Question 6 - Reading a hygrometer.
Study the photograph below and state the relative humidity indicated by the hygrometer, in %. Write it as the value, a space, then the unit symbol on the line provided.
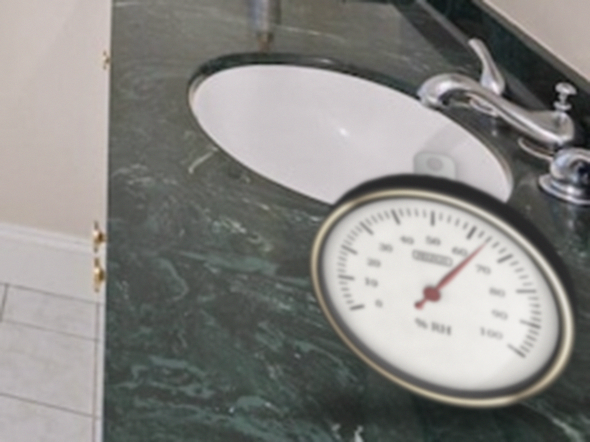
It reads 64 %
